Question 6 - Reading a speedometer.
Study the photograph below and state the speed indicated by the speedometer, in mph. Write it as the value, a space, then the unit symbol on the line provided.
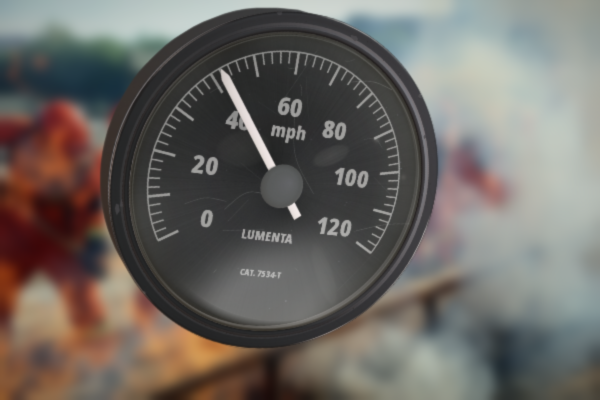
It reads 42 mph
